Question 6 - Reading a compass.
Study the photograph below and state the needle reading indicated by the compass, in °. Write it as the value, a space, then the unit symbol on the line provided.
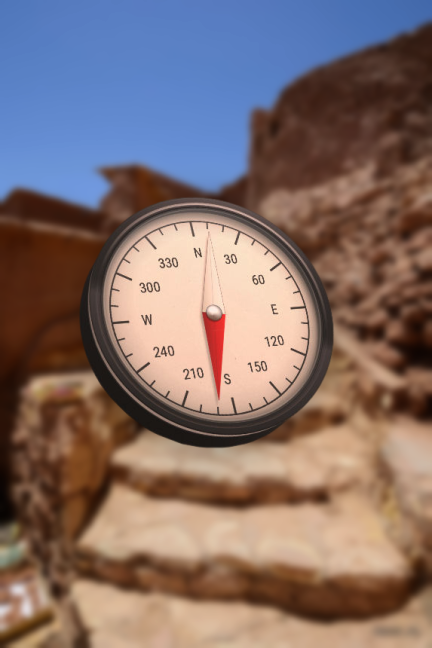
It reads 190 °
